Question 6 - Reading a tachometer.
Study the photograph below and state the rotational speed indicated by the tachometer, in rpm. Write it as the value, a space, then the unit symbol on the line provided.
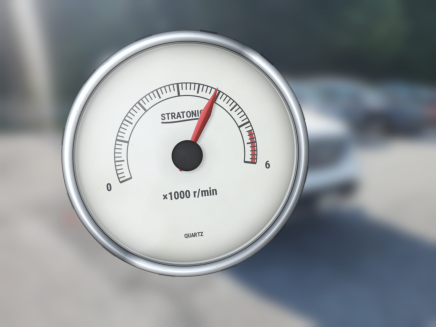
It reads 3900 rpm
